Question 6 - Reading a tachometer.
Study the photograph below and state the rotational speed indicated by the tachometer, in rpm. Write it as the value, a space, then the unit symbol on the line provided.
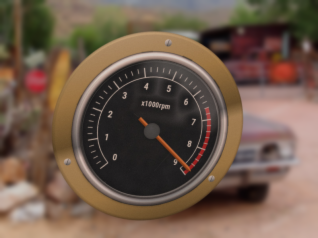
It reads 8800 rpm
